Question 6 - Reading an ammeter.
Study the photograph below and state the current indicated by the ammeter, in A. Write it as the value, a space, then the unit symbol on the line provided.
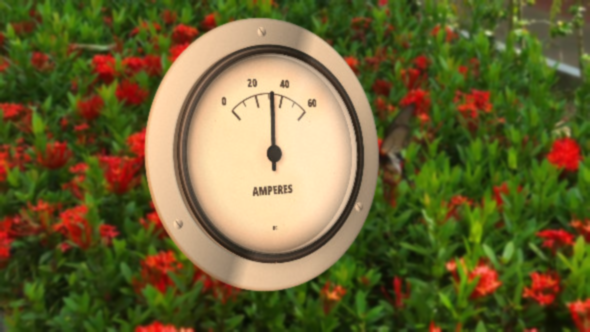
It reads 30 A
